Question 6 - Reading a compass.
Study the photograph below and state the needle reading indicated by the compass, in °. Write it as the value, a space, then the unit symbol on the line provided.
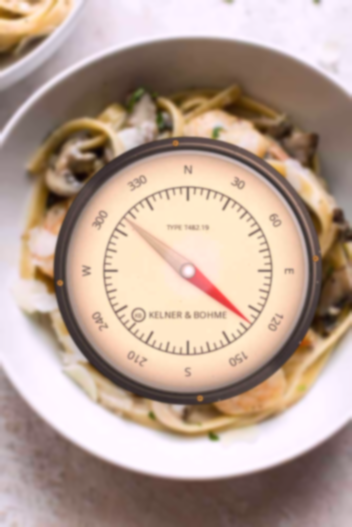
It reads 130 °
